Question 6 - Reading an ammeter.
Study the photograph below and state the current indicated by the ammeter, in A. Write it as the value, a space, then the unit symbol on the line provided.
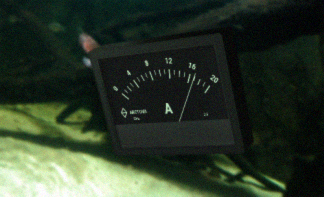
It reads 17 A
